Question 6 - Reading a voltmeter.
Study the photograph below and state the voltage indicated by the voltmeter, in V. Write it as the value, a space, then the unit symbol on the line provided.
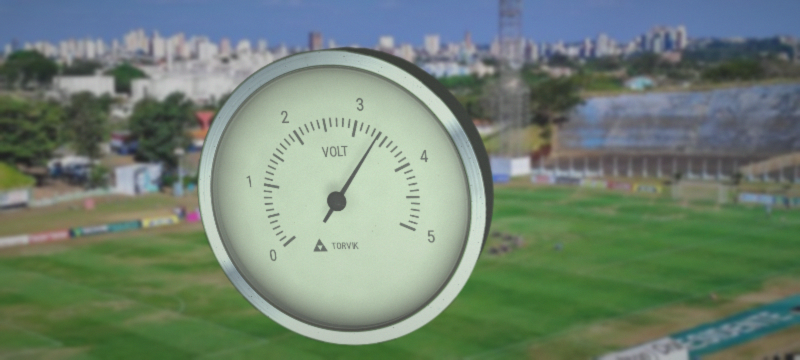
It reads 3.4 V
